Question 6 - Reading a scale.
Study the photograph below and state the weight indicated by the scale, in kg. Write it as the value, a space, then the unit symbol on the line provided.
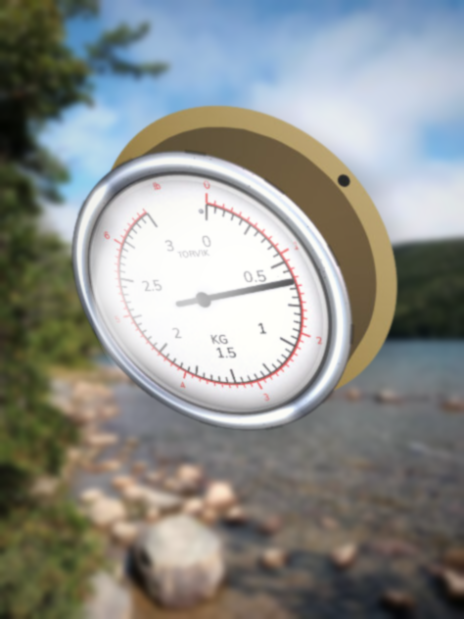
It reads 0.6 kg
